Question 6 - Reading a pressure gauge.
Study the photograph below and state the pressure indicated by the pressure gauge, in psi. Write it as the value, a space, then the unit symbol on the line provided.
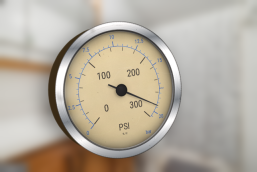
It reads 280 psi
